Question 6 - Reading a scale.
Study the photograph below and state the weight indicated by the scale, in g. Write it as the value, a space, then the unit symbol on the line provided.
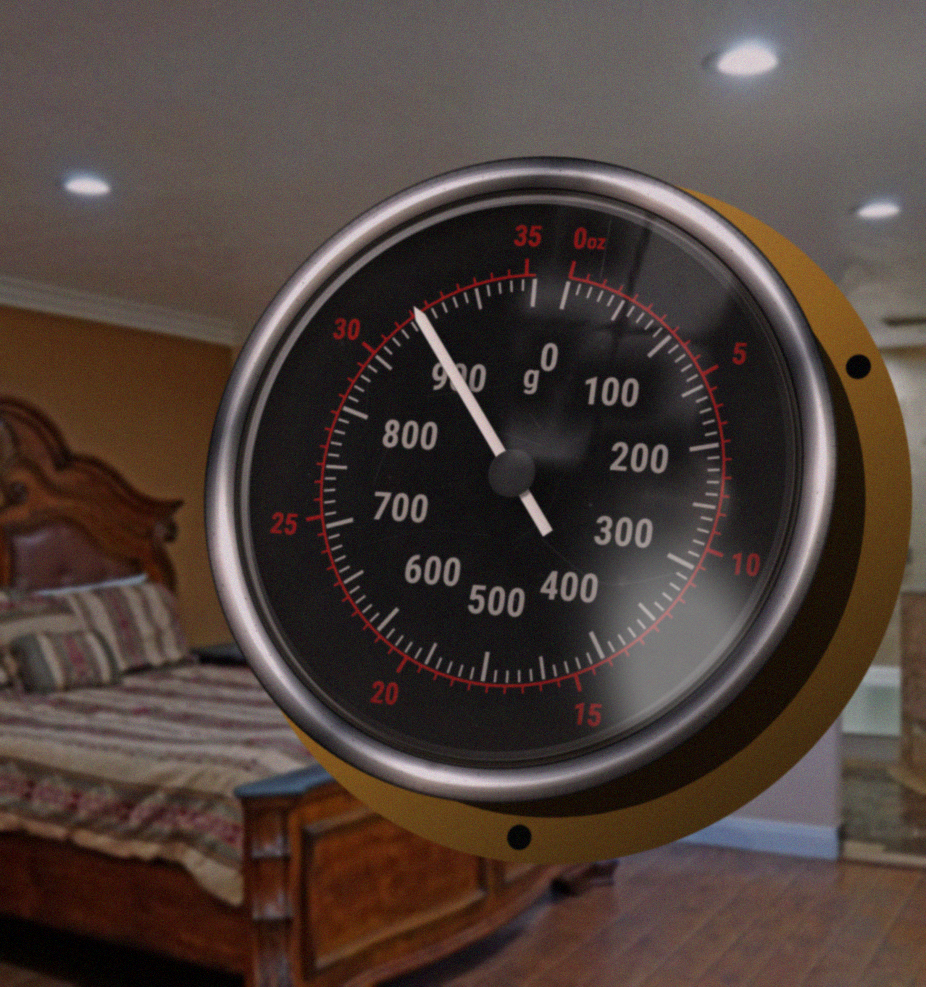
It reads 900 g
